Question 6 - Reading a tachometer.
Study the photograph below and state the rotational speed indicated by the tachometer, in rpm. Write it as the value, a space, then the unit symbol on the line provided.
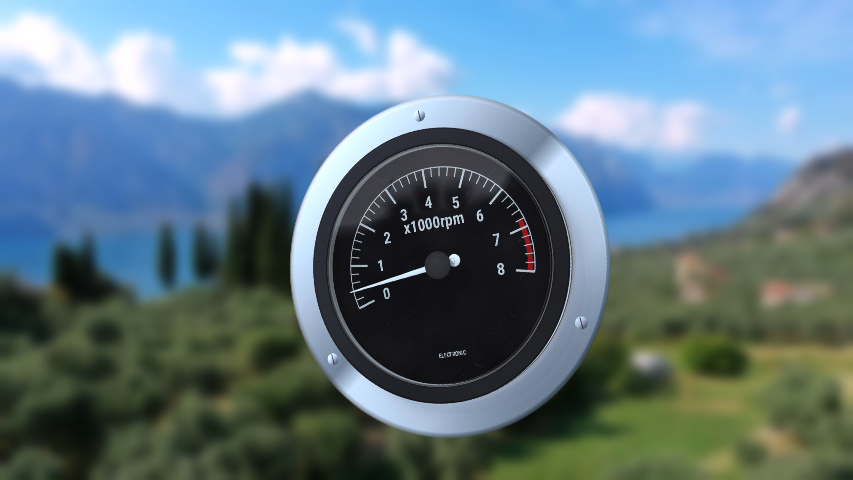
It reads 400 rpm
